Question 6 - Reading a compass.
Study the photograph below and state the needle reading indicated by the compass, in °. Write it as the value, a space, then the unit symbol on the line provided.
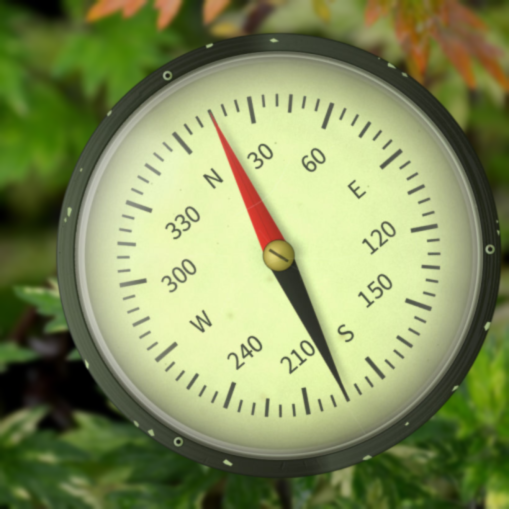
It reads 15 °
